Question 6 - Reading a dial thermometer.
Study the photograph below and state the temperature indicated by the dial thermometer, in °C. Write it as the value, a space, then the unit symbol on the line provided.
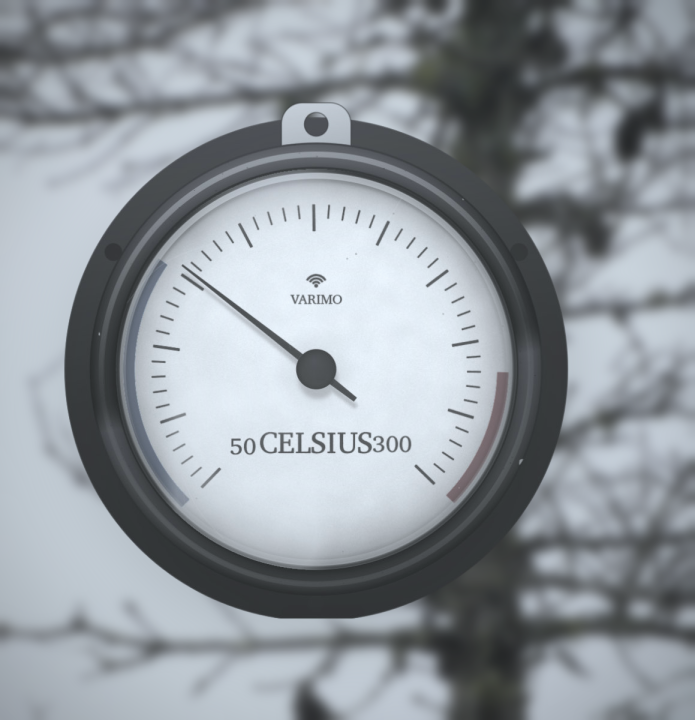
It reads 127.5 °C
